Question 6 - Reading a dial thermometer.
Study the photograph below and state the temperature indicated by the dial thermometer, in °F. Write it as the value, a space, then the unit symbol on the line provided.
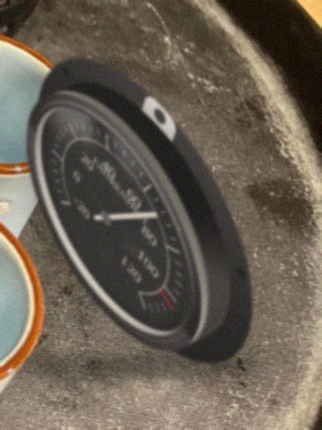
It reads 68 °F
